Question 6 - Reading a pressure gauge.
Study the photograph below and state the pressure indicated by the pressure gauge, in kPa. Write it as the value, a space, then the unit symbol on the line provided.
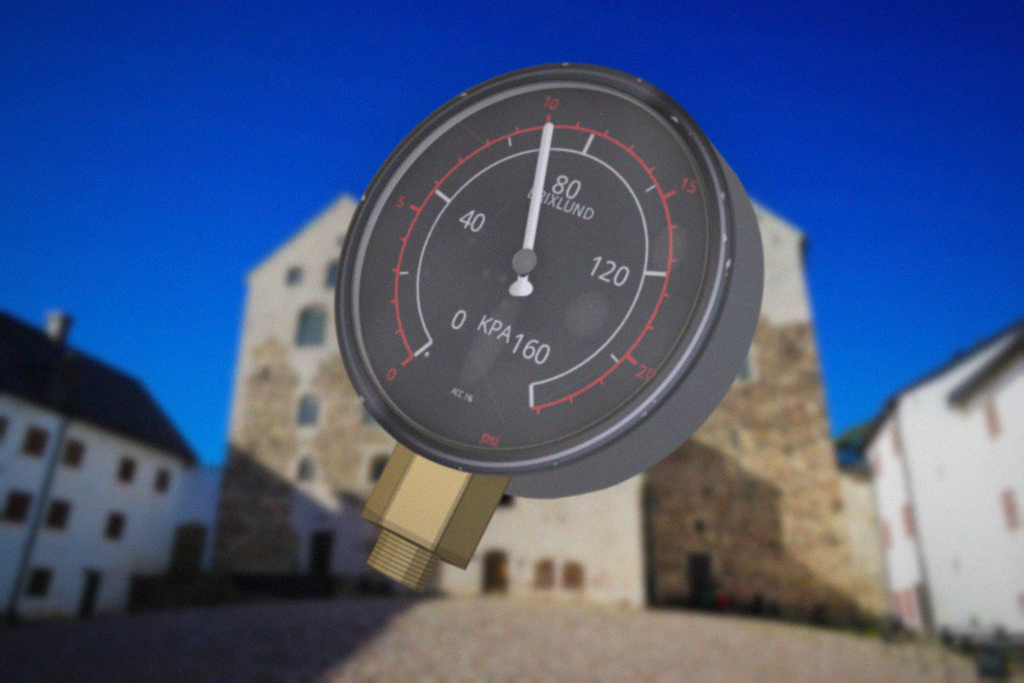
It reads 70 kPa
